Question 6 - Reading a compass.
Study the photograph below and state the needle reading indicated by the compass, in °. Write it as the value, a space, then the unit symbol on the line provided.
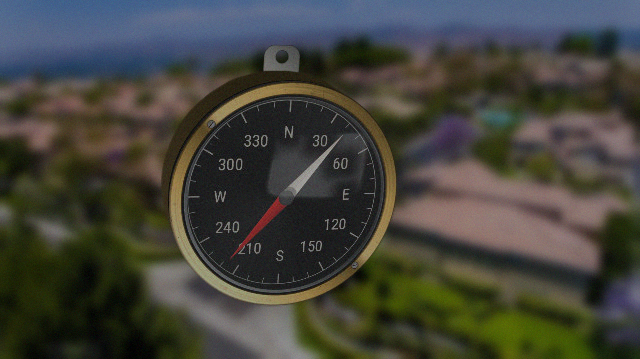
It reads 220 °
